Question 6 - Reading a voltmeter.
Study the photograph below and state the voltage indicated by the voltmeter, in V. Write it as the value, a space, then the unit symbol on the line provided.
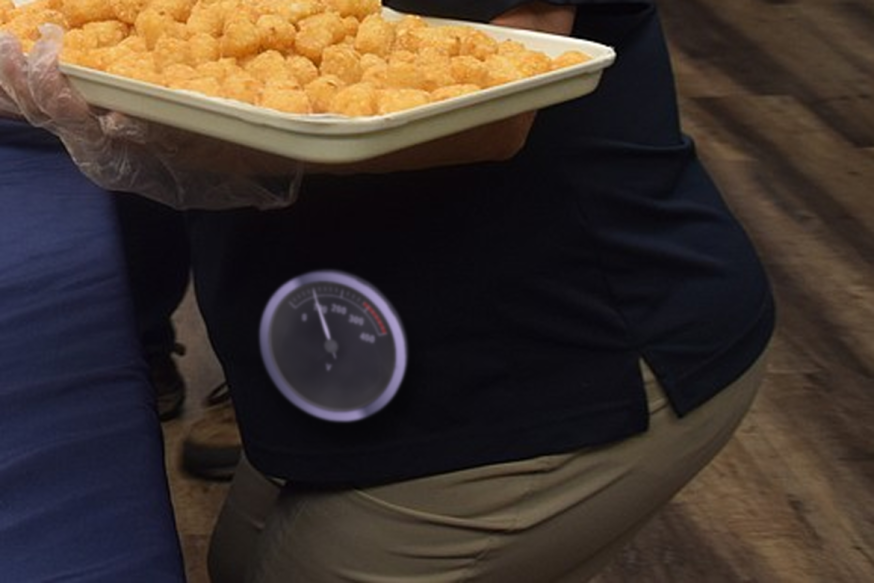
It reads 100 V
